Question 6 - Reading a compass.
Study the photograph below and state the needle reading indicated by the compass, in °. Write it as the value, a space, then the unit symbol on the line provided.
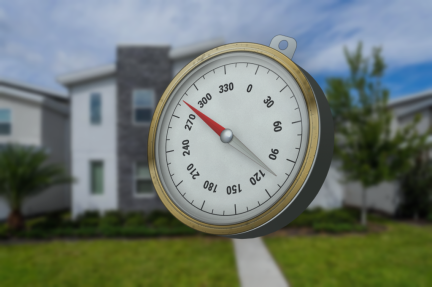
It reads 285 °
